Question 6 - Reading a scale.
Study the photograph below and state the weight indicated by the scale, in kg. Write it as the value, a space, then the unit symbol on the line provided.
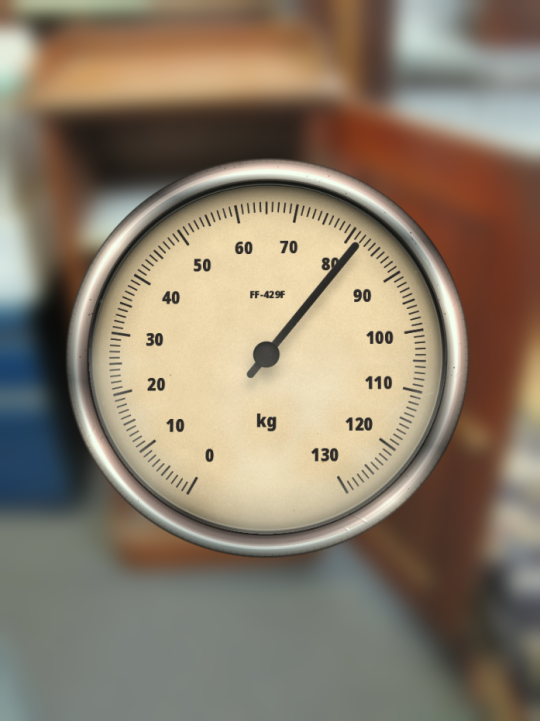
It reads 82 kg
